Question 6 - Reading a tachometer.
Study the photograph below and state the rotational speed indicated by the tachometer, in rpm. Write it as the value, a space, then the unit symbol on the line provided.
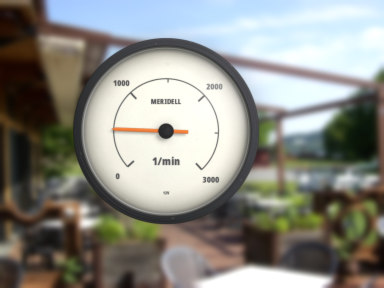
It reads 500 rpm
